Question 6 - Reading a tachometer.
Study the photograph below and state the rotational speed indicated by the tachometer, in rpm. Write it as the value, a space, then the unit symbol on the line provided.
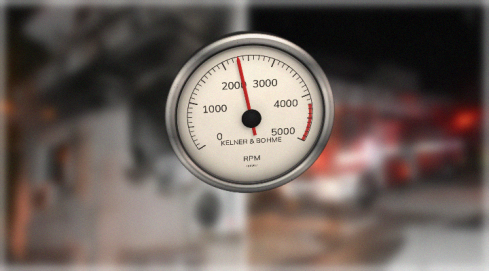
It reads 2300 rpm
